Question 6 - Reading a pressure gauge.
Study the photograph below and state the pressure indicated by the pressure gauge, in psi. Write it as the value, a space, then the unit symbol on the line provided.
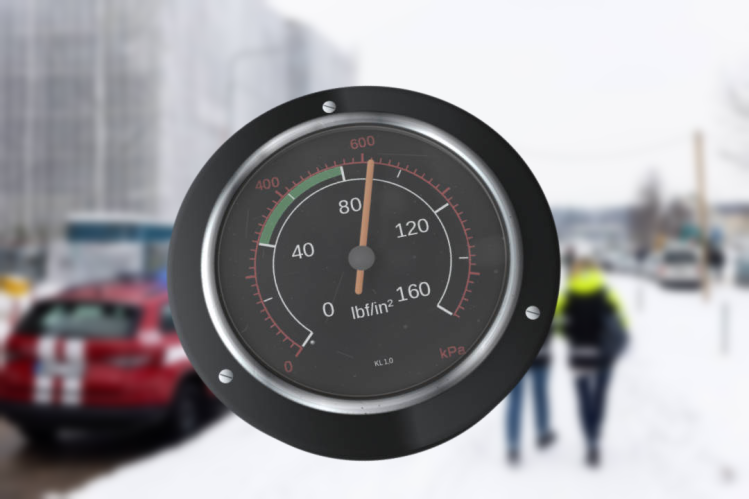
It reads 90 psi
